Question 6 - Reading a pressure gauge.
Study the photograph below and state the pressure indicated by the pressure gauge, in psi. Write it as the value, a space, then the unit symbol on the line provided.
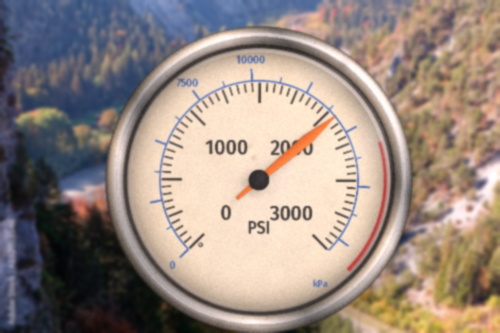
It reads 2050 psi
